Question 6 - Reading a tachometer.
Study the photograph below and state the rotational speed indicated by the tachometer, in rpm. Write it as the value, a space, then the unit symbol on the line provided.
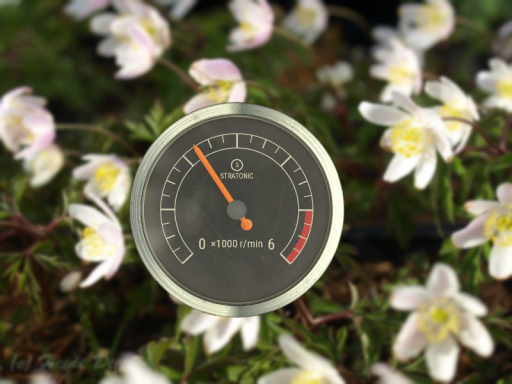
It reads 2250 rpm
